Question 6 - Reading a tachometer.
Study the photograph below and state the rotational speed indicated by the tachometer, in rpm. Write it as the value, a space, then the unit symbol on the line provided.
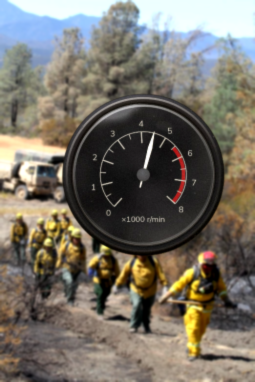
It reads 4500 rpm
